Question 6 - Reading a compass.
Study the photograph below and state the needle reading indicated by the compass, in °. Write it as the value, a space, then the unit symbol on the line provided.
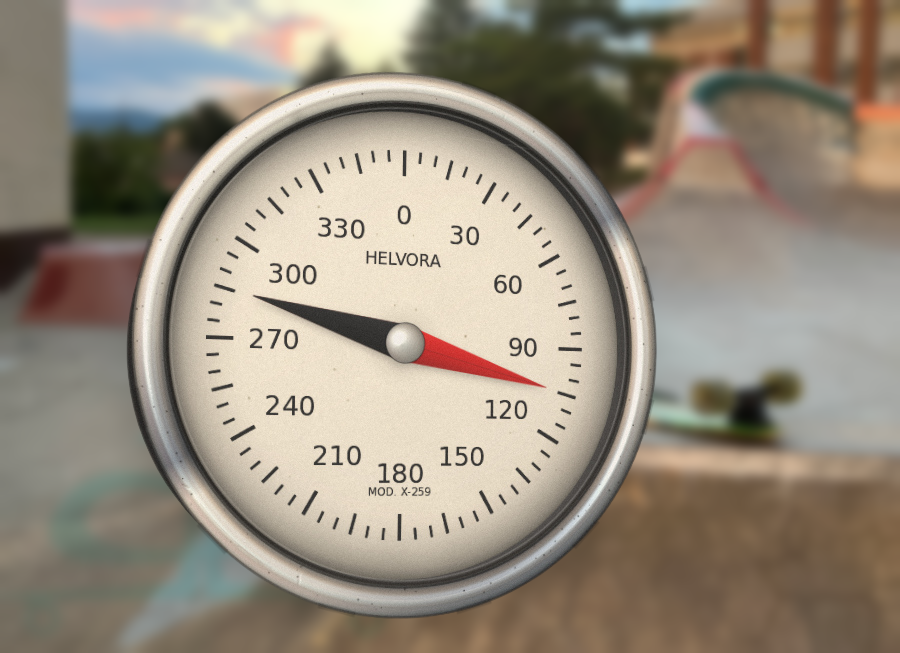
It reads 105 °
